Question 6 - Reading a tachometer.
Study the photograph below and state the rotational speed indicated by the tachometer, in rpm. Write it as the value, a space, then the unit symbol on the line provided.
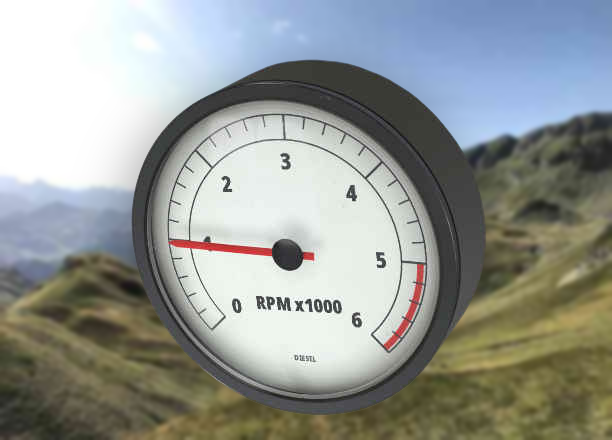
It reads 1000 rpm
